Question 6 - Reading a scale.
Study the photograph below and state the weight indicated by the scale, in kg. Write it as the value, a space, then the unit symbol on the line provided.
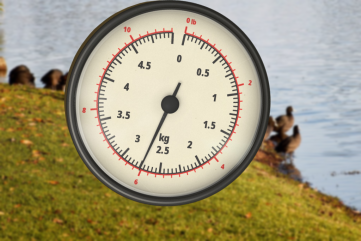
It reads 2.75 kg
